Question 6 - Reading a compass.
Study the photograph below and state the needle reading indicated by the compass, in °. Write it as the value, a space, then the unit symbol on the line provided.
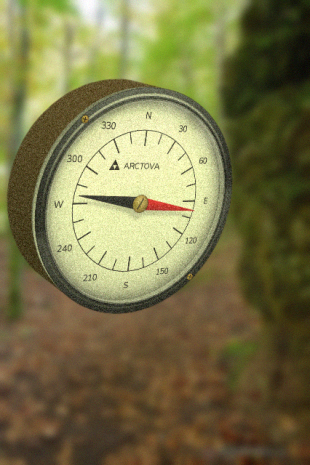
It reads 97.5 °
